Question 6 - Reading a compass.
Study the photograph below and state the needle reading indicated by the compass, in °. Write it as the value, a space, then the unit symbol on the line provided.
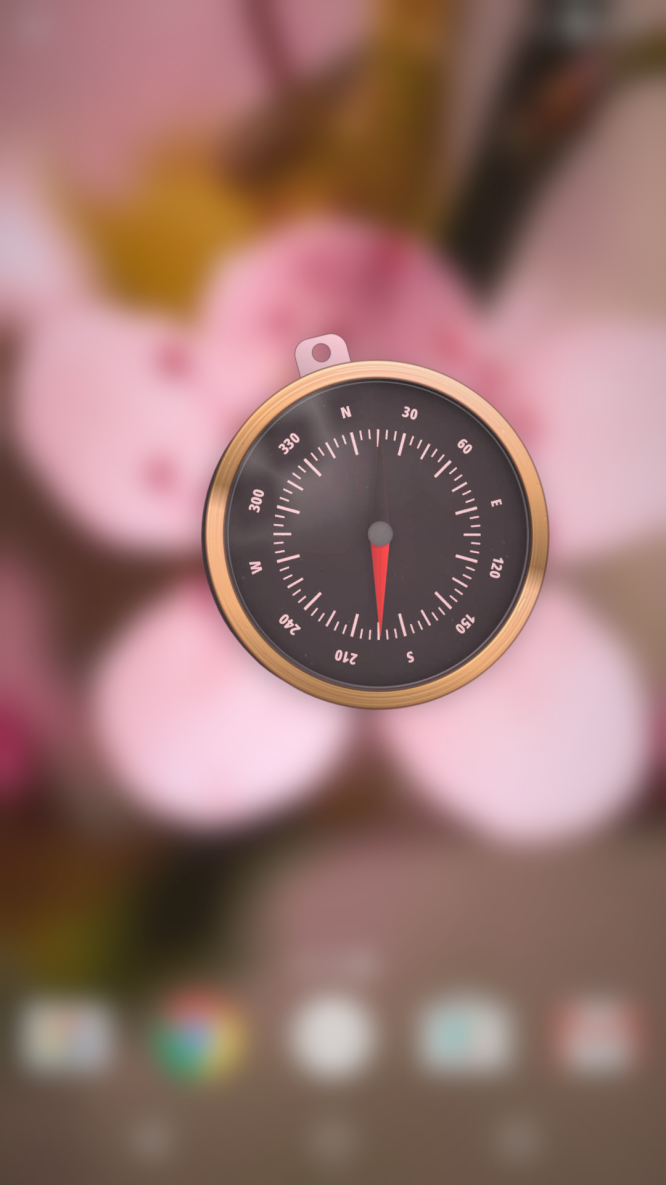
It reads 195 °
